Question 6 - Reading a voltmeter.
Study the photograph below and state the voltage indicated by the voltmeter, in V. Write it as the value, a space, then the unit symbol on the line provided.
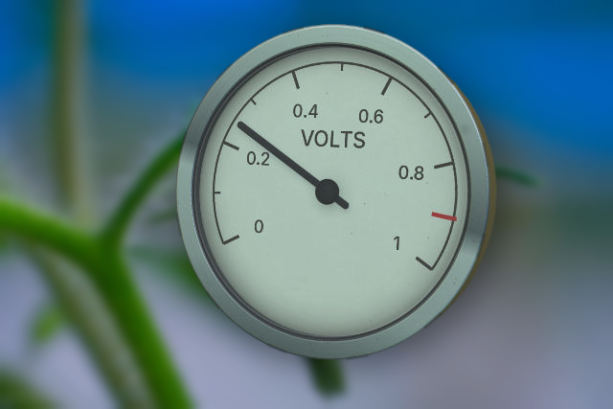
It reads 0.25 V
